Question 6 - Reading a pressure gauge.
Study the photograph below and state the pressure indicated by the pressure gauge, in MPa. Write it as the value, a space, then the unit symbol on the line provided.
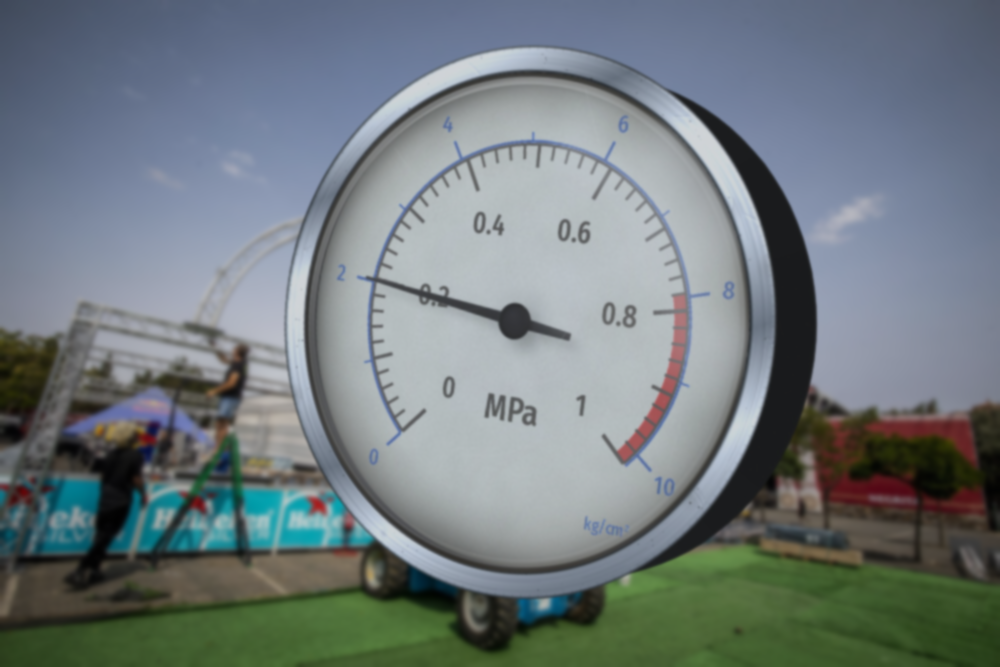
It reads 0.2 MPa
